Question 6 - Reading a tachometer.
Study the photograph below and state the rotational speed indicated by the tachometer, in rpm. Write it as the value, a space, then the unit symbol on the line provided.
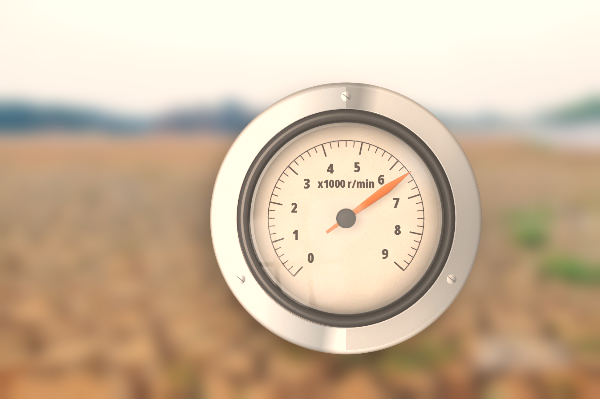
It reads 6400 rpm
